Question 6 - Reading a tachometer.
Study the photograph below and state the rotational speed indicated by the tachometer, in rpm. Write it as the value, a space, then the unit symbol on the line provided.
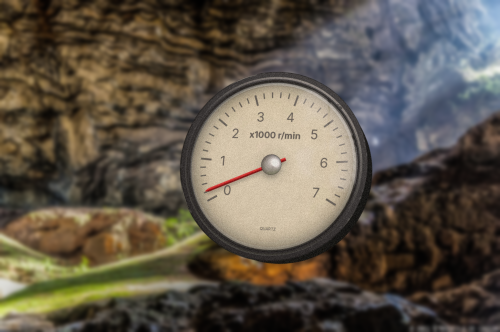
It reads 200 rpm
